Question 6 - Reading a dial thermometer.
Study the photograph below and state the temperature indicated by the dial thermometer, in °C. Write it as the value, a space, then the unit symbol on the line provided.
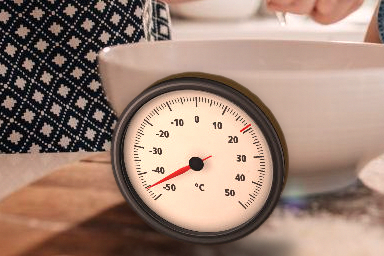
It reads -45 °C
